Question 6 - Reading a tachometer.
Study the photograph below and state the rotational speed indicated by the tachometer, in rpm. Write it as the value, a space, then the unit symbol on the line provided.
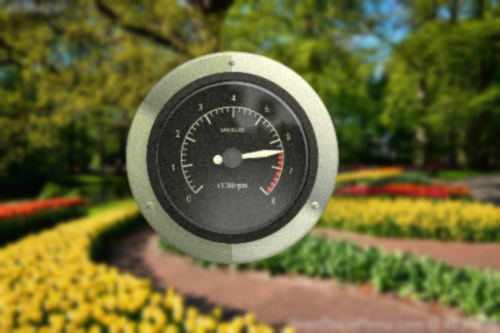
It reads 6400 rpm
